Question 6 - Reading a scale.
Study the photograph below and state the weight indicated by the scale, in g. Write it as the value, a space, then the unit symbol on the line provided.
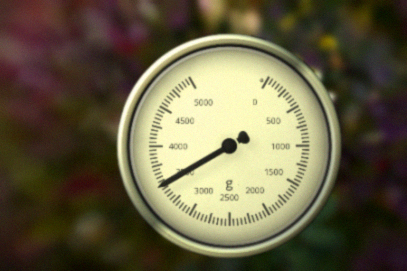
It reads 3500 g
